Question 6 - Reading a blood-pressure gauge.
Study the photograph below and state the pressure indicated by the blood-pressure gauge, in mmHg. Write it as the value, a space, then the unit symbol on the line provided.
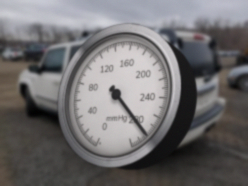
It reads 280 mmHg
